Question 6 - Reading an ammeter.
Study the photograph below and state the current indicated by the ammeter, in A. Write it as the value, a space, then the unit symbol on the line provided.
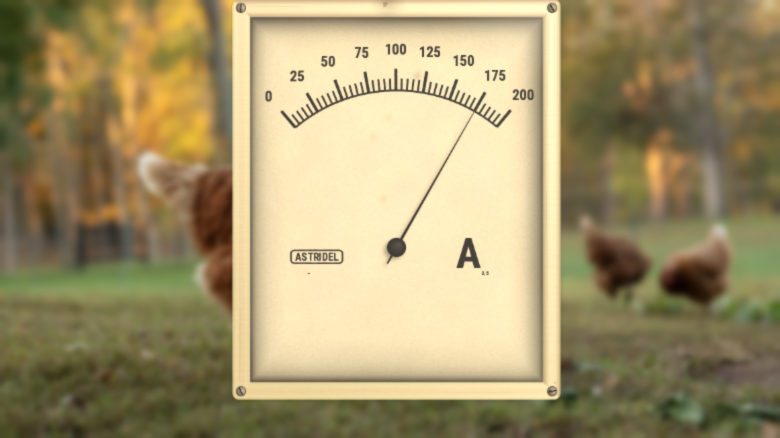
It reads 175 A
